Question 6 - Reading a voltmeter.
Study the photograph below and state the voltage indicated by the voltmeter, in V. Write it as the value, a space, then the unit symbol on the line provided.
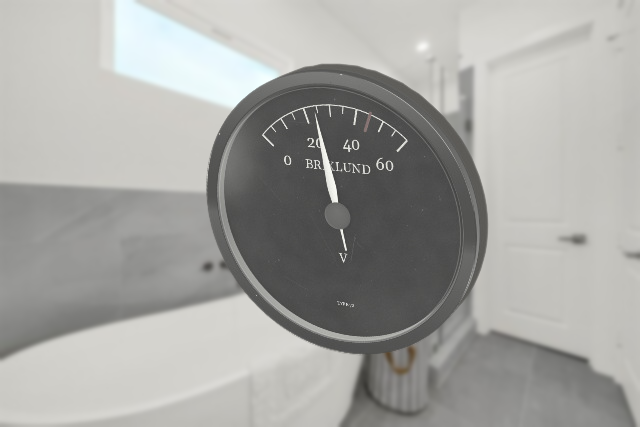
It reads 25 V
